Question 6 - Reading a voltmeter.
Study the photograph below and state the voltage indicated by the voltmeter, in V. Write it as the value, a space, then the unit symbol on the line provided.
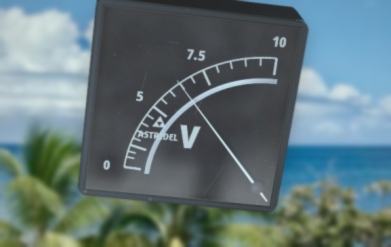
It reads 6.5 V
